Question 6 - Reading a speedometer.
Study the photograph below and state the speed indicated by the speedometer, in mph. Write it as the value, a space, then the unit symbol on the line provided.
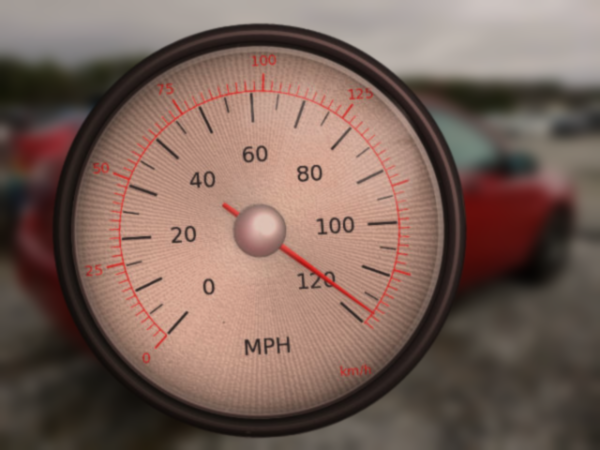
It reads 117.5 mph
